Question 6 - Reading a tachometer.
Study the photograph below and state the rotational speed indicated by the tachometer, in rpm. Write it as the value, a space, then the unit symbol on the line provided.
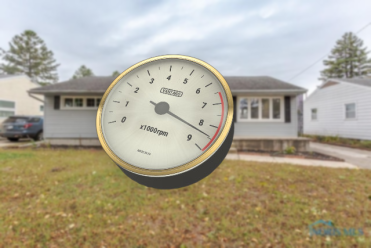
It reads 8500 rpm
